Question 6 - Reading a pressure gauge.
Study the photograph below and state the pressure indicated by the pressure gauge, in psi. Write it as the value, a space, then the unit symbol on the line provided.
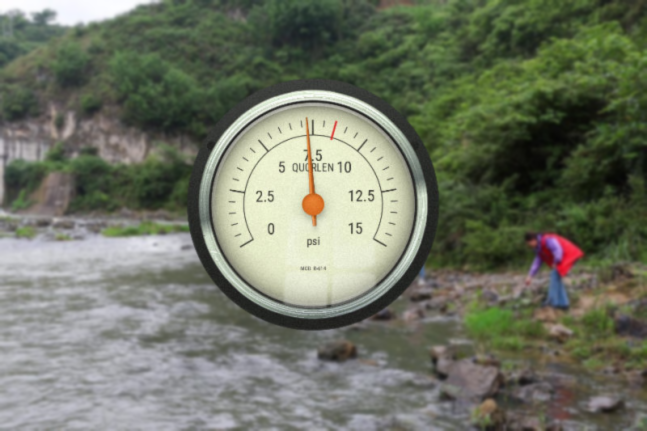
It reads 7.25 psi
